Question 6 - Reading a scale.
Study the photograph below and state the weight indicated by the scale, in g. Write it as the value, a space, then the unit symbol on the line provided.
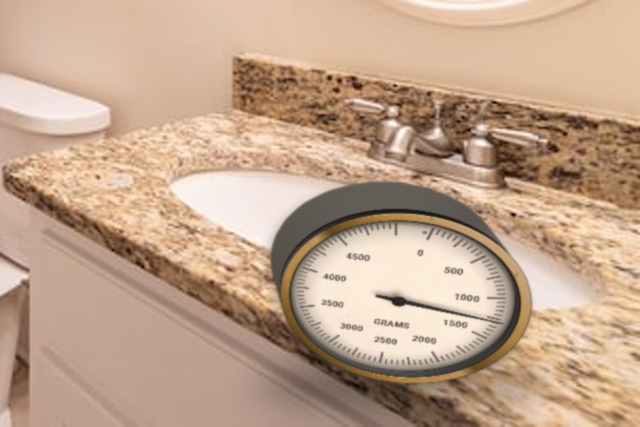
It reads 1250 g
